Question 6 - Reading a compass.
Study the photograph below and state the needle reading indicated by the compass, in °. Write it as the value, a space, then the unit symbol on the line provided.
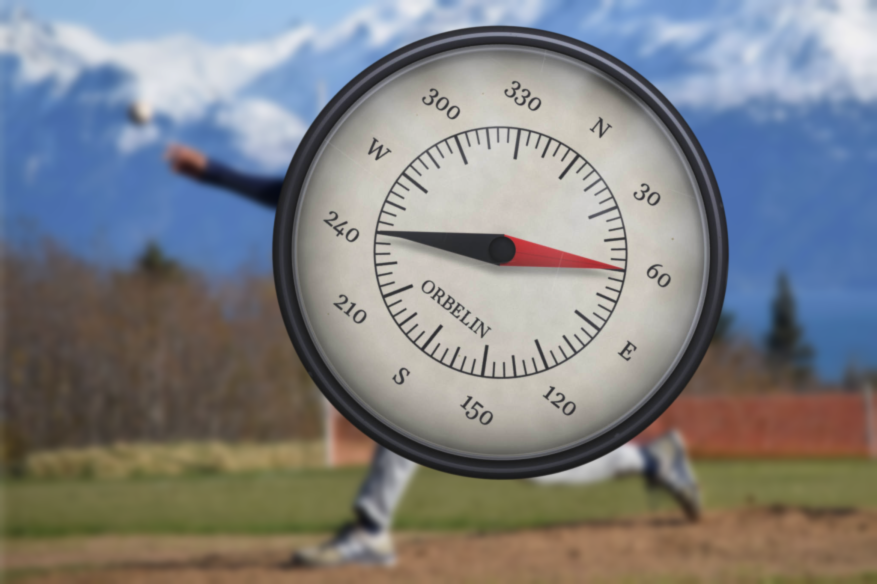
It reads 60 °
